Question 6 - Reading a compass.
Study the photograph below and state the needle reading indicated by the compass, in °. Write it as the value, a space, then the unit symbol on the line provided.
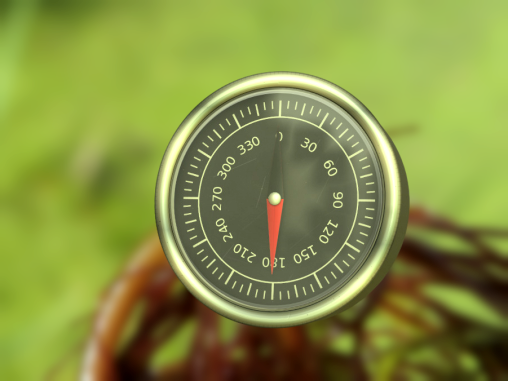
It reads 180 °
